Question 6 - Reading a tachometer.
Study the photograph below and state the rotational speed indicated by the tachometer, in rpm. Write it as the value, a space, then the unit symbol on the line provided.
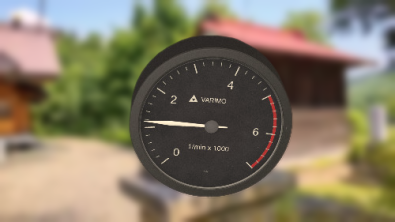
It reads 1200 rpm
